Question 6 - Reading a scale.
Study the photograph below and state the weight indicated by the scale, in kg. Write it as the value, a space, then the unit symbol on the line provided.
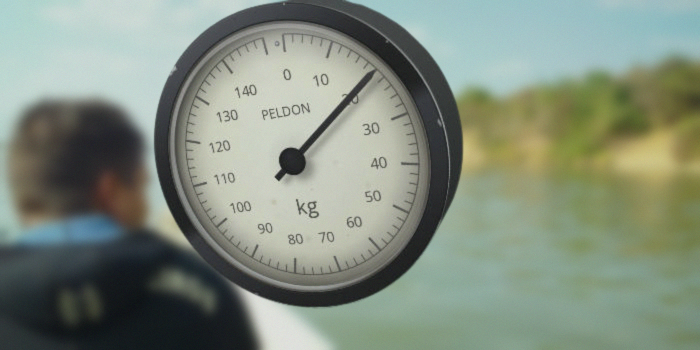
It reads 20 kg
